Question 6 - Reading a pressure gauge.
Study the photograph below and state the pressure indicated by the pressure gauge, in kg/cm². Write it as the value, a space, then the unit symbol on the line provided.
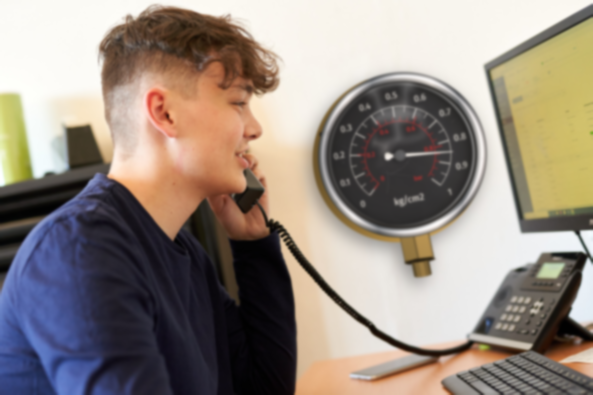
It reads 0.85 kg/cm²
